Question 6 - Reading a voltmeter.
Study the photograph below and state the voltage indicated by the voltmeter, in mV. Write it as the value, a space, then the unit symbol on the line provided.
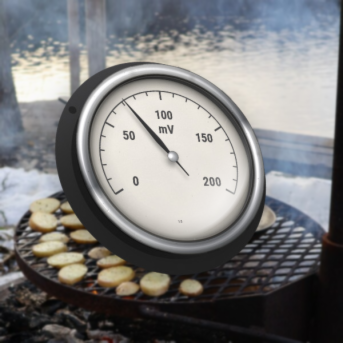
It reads 70 mV
